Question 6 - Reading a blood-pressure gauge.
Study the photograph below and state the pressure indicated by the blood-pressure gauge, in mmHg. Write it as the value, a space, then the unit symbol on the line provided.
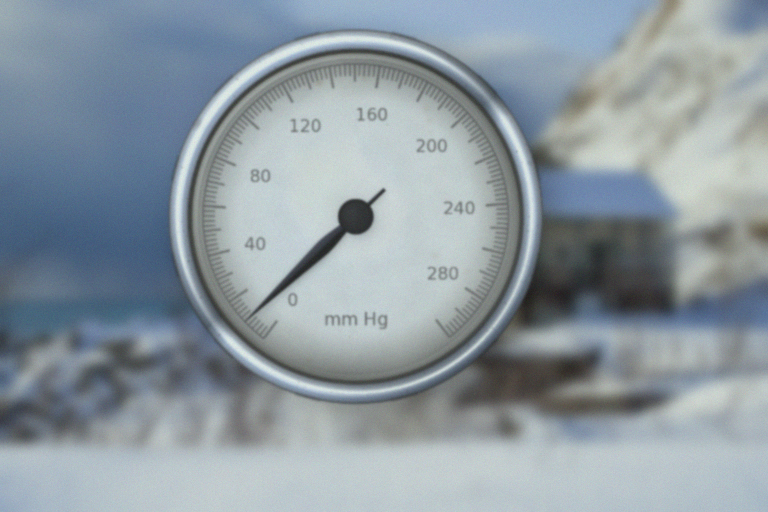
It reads 10 mmHg
